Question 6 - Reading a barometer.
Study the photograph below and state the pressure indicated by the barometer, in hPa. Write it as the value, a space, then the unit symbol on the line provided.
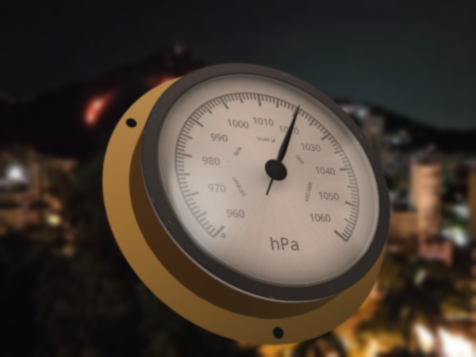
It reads 1020 hPa
